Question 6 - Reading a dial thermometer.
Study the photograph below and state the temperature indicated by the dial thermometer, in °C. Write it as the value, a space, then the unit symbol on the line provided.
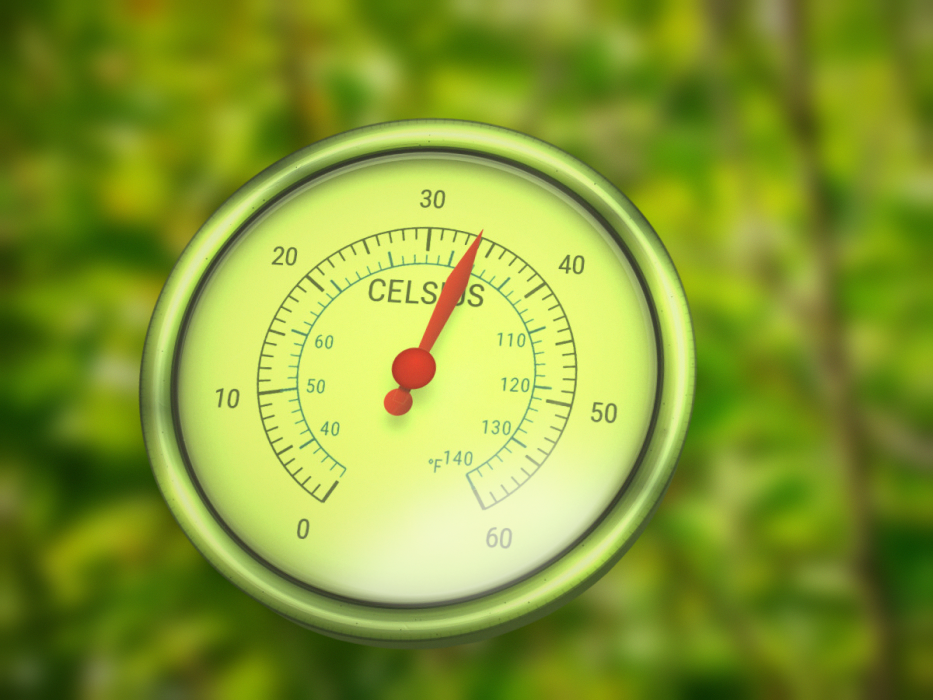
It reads 34 °C
